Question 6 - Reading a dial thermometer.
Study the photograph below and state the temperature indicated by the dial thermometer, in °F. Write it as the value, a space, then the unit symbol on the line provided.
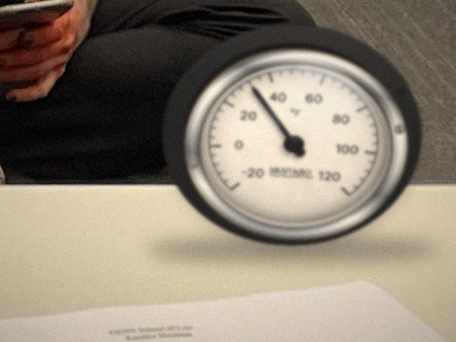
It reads 32 °F
